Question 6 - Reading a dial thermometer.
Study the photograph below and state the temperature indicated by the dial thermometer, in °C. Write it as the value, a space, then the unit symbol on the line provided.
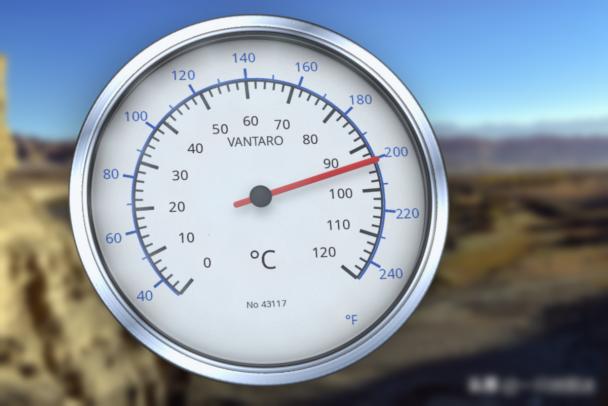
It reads 94 °C
